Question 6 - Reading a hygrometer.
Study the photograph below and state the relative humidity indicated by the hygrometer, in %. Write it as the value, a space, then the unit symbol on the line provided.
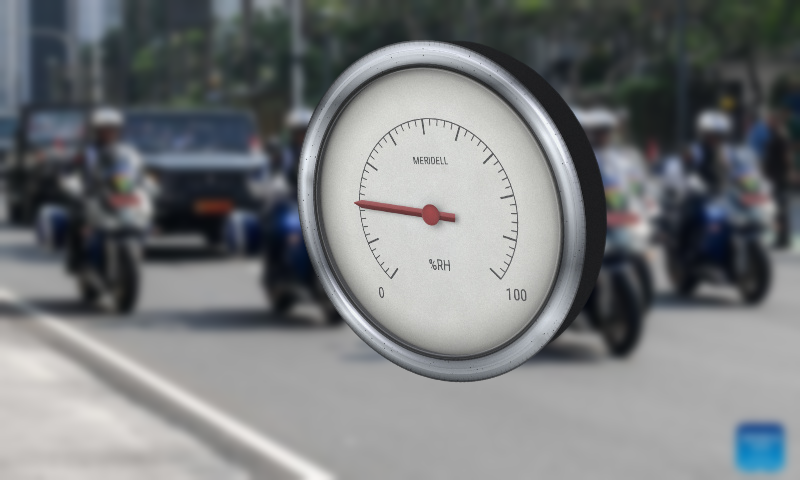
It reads 20 %
